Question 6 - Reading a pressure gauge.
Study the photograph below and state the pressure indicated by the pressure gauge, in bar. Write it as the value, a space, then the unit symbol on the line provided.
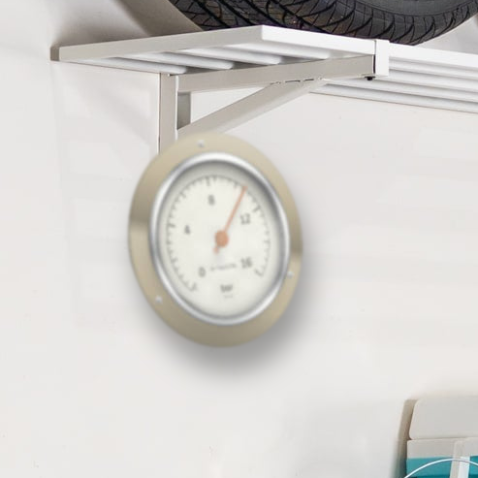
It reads 10.5 bar
